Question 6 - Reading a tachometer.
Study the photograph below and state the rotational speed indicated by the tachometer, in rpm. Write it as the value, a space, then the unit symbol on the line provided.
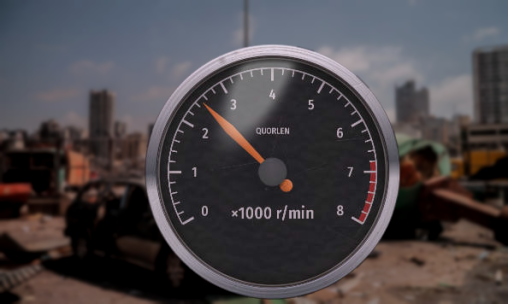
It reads 2500 rpm
